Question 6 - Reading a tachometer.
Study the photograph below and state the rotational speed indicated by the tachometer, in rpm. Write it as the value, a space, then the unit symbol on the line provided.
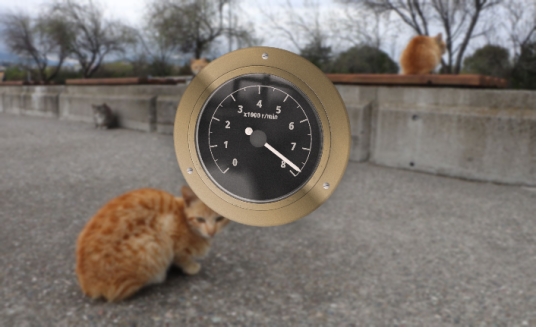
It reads 7750 rpm
